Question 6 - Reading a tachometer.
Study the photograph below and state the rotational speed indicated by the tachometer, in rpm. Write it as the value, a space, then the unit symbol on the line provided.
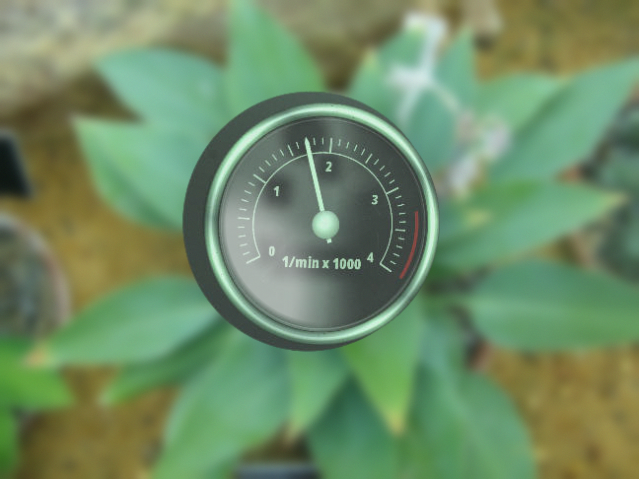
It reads 1700 rpm
